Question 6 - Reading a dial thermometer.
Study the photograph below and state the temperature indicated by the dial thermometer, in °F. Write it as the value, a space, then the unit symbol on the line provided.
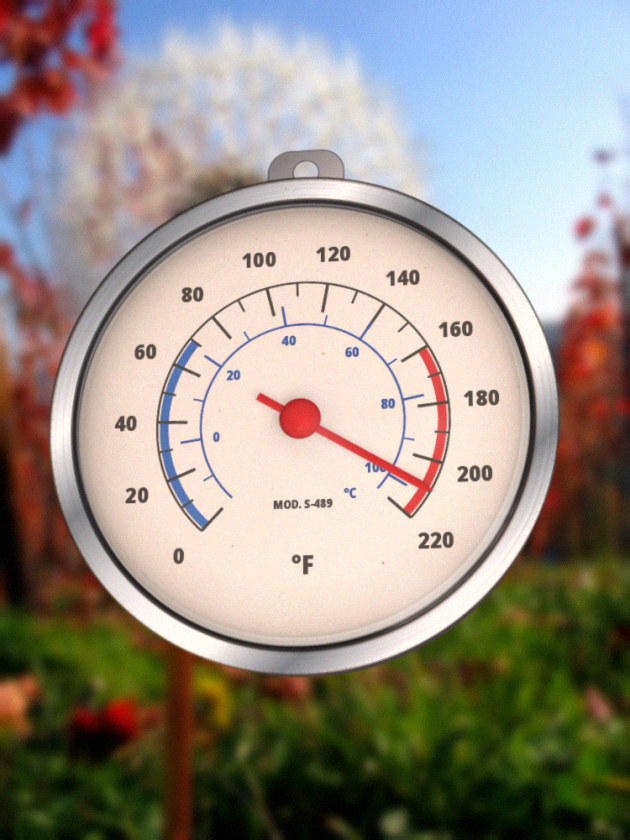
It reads 210 °F
